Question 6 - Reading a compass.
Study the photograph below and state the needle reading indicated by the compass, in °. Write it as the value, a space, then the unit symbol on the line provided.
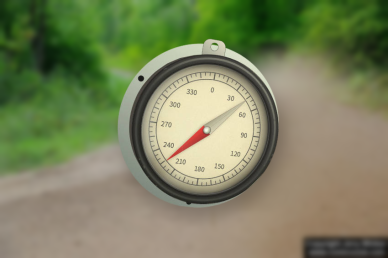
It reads 225 °
